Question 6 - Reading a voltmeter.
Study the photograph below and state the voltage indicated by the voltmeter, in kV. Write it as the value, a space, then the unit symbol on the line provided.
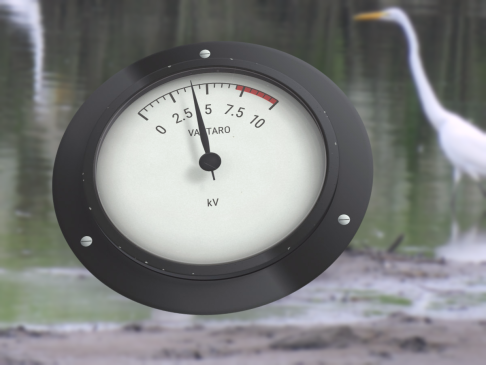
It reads 4 kV
